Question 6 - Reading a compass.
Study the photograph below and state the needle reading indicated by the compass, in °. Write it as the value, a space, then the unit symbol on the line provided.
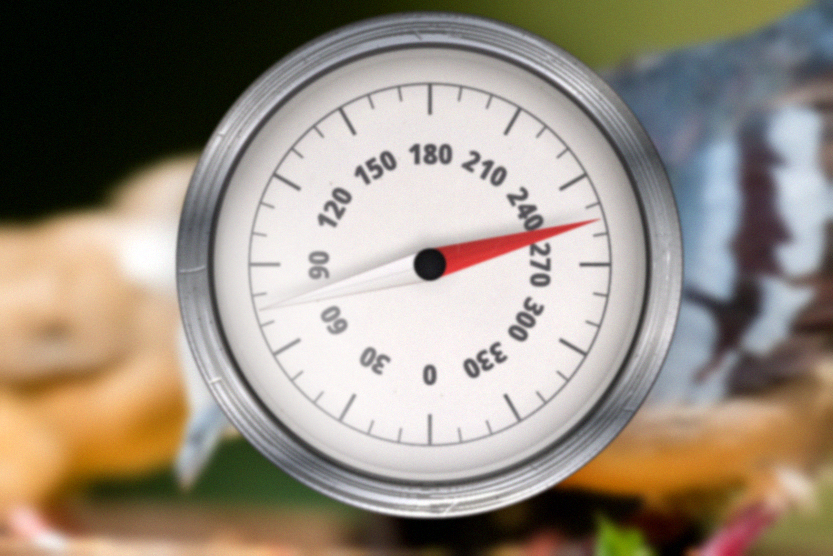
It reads 255 °
